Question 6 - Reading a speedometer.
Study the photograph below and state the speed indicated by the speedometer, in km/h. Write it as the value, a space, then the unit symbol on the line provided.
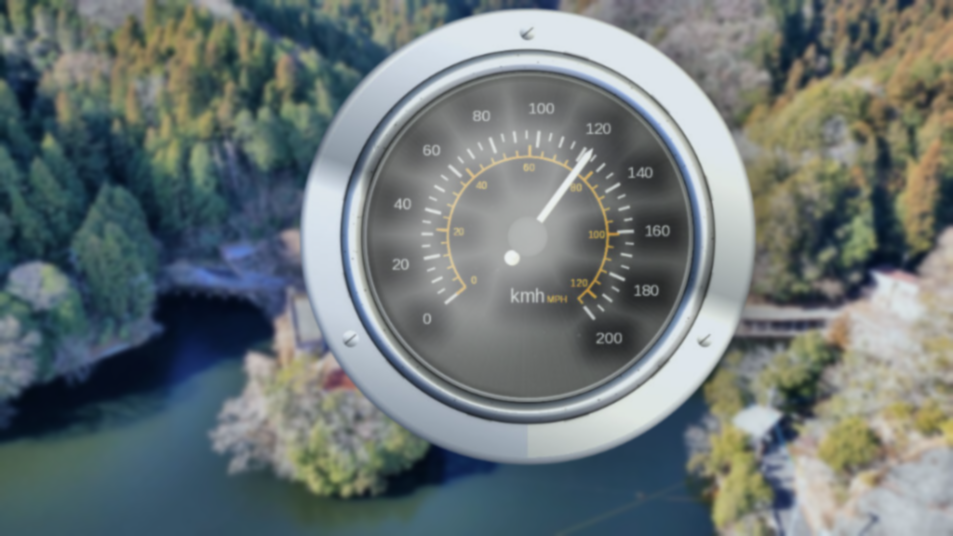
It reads 122.5 km/h
